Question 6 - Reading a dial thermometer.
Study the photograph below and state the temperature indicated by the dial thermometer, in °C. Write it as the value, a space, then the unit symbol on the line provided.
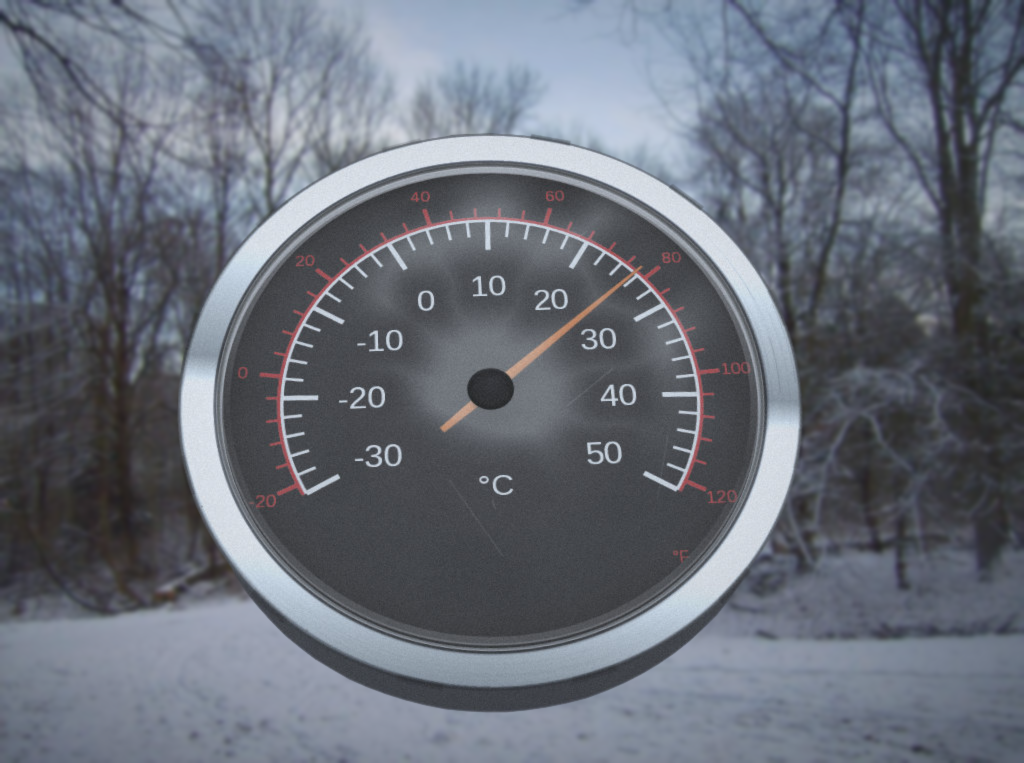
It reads 26 °C
